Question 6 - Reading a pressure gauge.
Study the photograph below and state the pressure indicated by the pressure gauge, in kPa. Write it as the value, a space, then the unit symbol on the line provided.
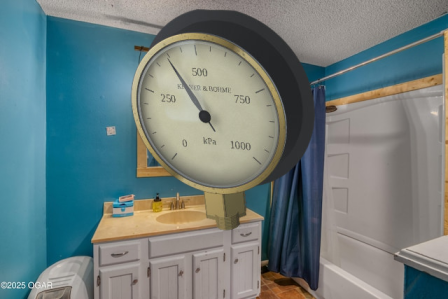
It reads 400 kPa
